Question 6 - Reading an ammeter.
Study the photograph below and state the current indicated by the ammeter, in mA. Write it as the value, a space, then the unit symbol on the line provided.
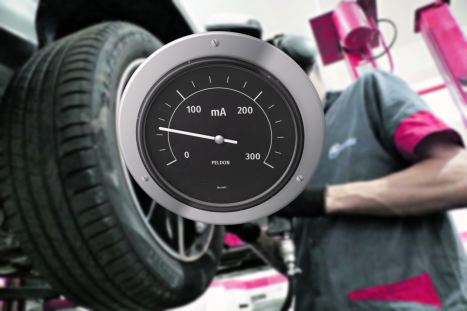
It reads 50 mA
